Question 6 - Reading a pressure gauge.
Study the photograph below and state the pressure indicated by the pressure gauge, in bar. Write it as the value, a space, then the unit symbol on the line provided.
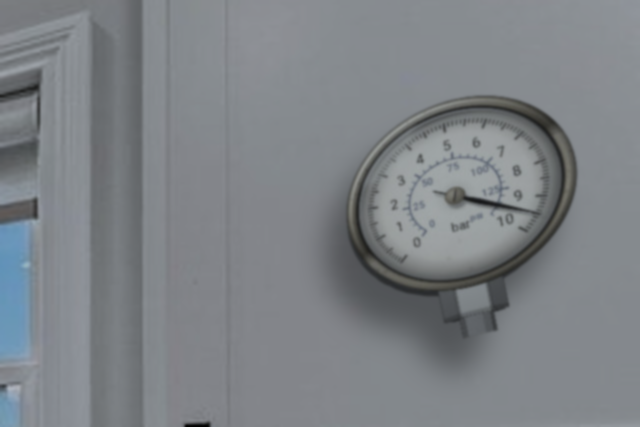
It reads 9.5 bar
